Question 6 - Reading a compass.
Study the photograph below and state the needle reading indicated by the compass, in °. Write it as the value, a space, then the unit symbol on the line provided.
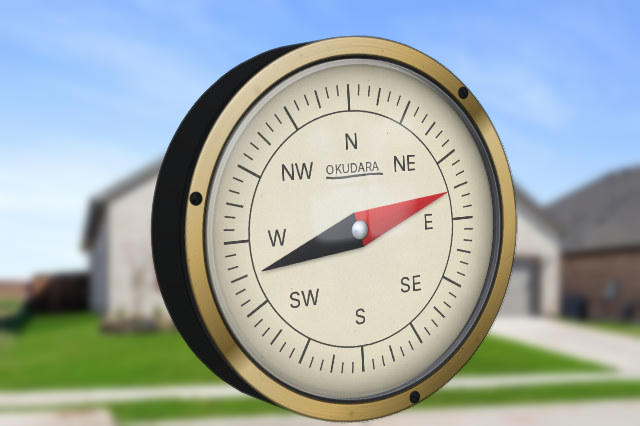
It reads 75 °
